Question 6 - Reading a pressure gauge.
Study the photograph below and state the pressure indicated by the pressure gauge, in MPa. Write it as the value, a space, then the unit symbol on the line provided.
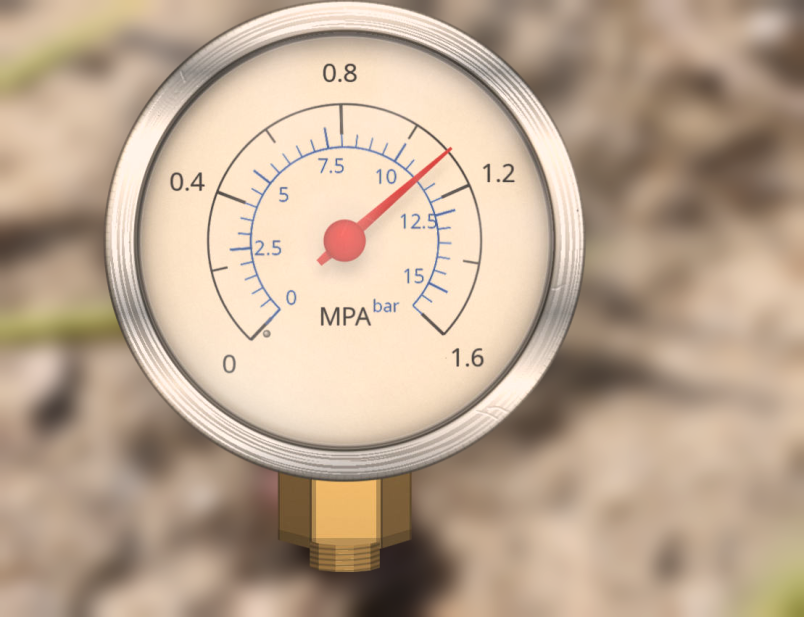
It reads 1.1 MPa
